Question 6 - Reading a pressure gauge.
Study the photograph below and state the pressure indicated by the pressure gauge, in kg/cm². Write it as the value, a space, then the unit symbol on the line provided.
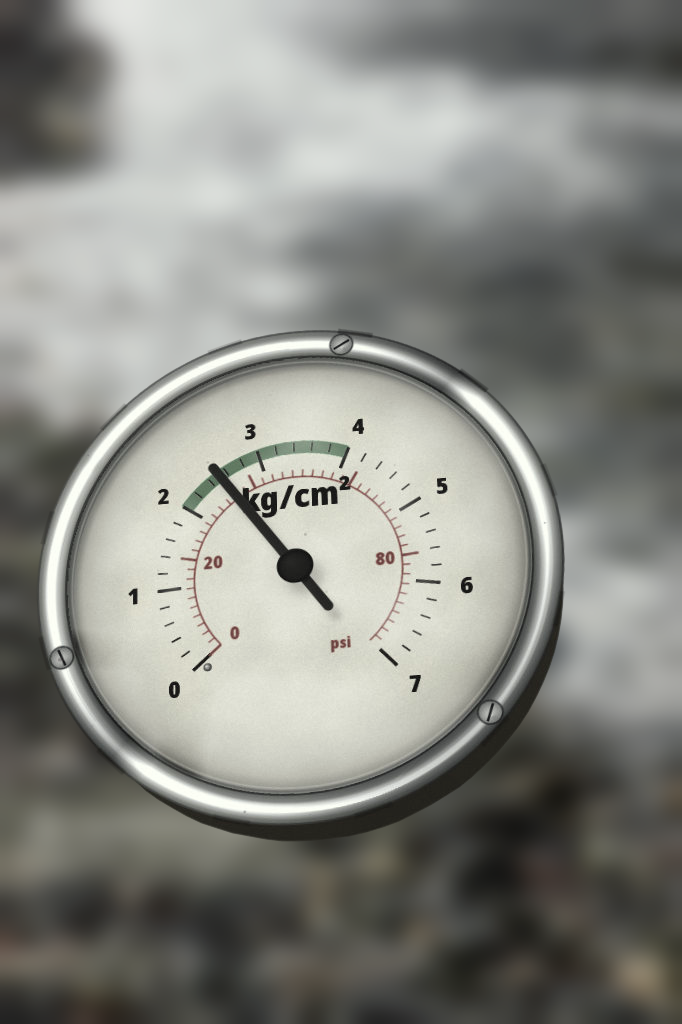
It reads 2.5 kg/cm²
